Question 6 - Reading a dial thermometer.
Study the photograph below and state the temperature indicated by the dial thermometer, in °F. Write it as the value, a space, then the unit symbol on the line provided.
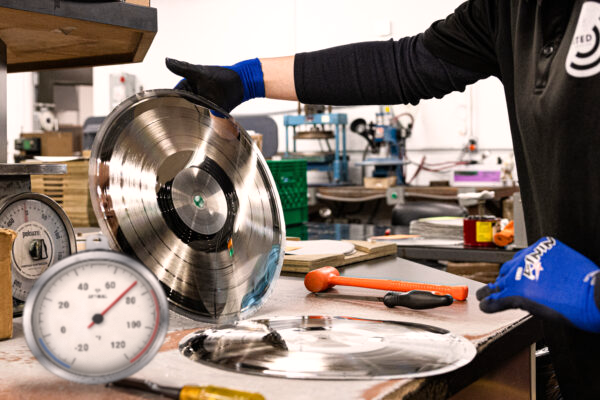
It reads 72 °F
